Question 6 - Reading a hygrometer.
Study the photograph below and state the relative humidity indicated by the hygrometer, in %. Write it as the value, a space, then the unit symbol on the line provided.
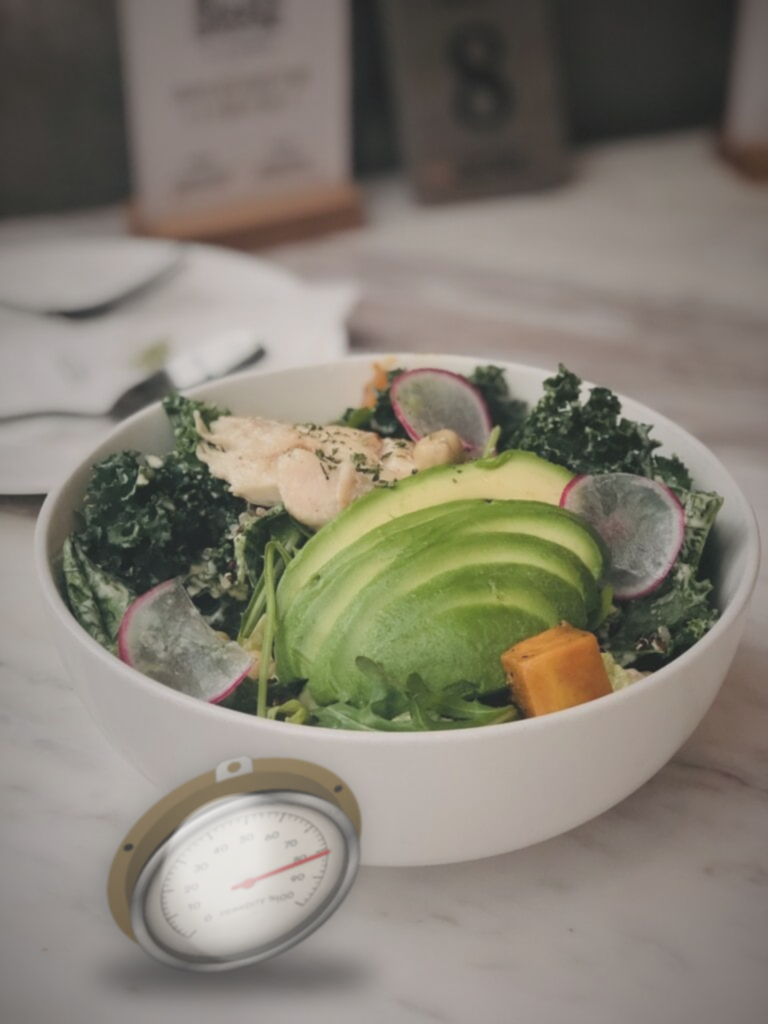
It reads 80 %
